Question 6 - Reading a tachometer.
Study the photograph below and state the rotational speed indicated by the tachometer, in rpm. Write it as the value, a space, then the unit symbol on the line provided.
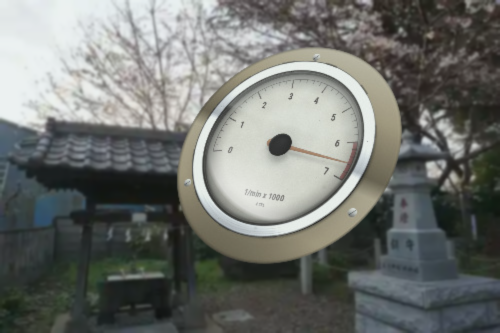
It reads 6600 rpm
